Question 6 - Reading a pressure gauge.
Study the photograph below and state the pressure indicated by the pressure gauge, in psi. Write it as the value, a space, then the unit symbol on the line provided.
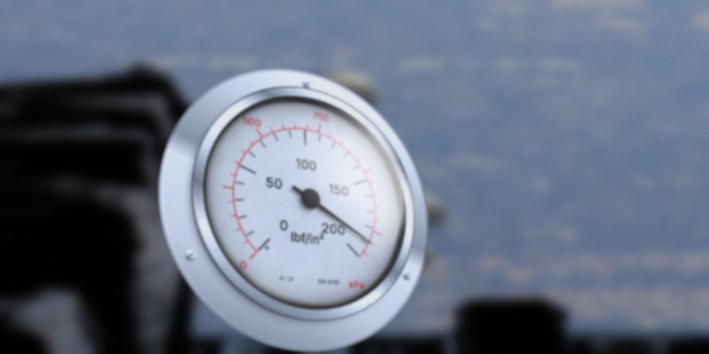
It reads 190 psi
